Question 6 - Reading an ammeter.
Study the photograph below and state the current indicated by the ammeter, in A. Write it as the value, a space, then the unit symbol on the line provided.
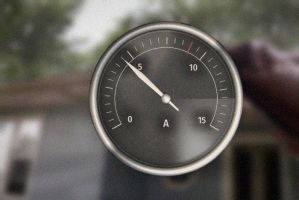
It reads 4.5 A
